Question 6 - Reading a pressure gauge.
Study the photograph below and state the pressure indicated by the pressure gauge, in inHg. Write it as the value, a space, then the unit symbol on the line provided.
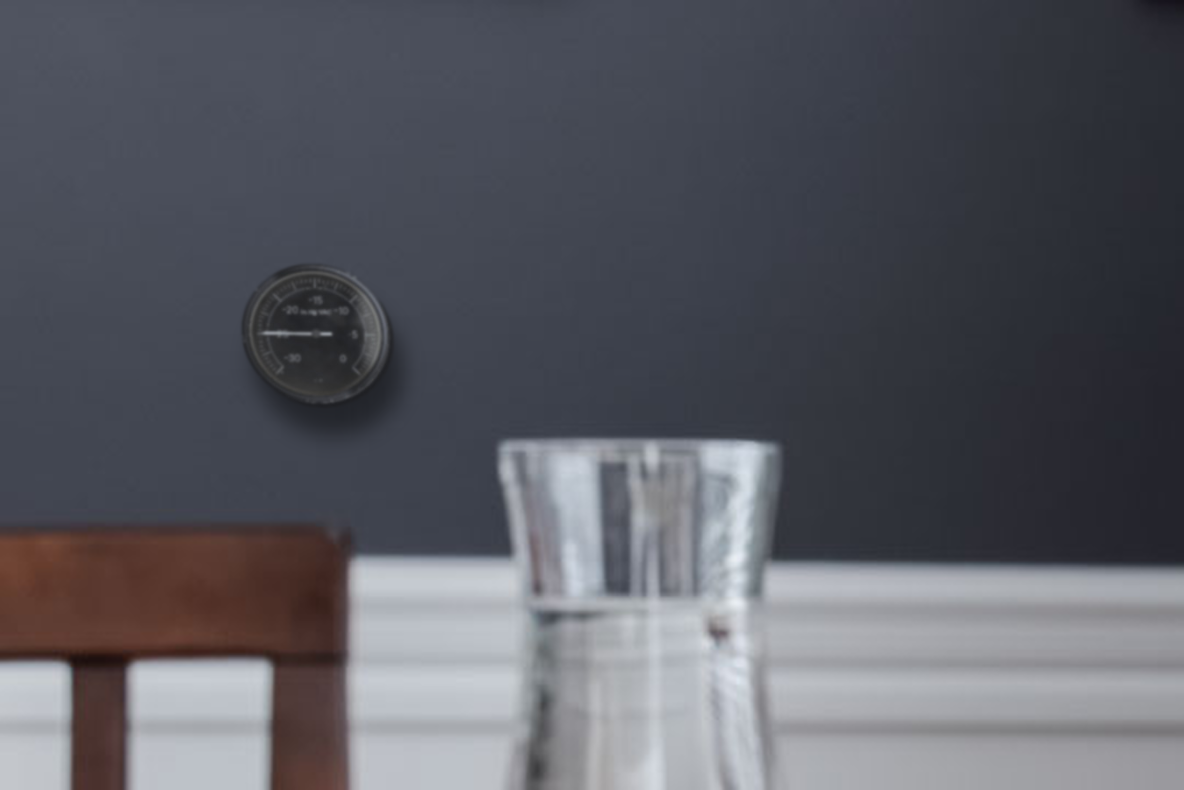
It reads -25 inHg
